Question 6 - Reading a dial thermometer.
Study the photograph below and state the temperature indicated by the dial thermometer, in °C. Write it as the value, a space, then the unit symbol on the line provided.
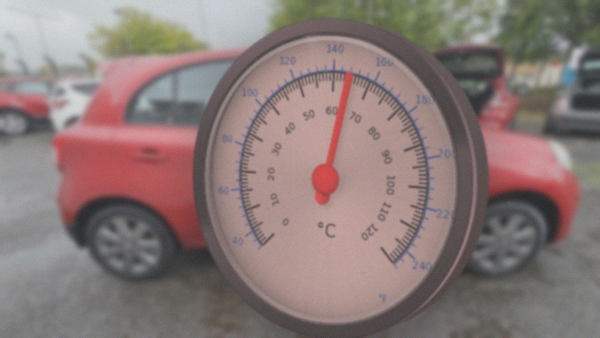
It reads 65 °C
